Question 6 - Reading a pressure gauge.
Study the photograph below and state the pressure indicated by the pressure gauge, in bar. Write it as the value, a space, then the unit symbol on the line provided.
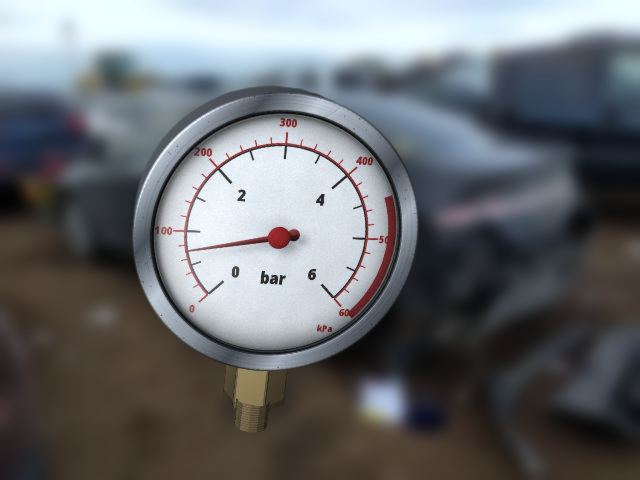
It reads 0.75 bar
